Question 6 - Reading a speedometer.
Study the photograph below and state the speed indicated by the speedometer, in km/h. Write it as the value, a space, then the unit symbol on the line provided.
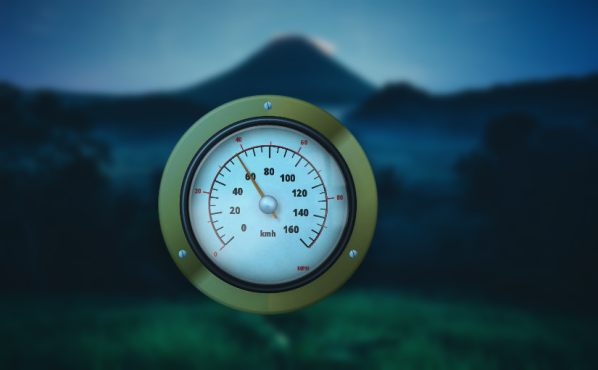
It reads 60 km/h
